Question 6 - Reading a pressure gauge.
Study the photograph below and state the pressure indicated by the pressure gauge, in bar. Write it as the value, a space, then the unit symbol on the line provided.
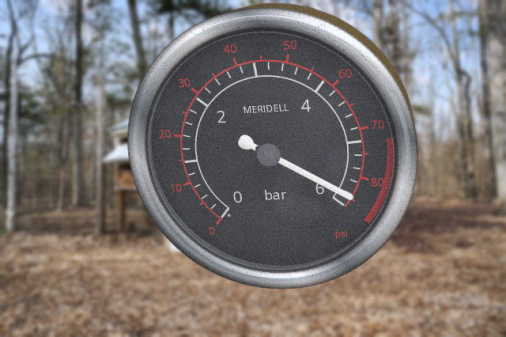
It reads 5.8 bar
